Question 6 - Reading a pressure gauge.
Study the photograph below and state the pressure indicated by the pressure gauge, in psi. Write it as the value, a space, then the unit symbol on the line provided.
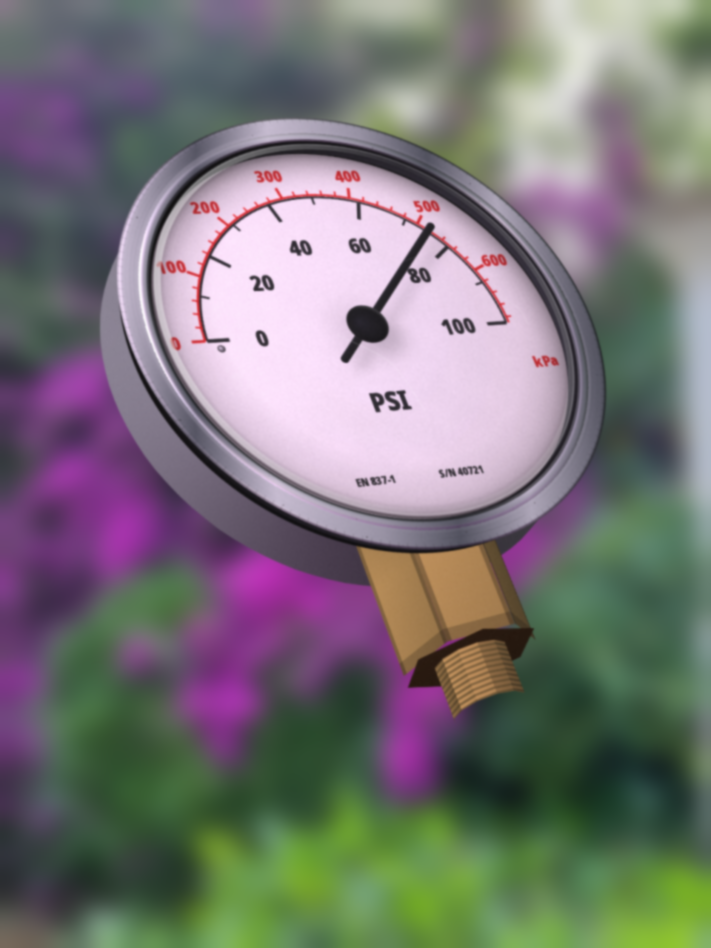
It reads 75 psi
